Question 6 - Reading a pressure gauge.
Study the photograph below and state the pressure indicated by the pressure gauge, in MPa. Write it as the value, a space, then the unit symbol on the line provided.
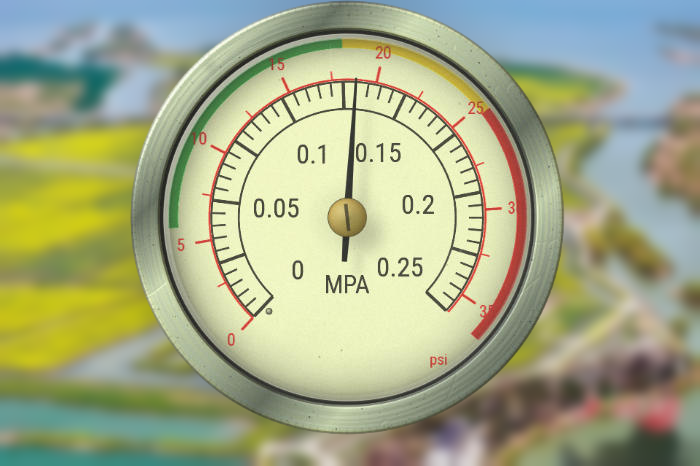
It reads 0.13 MPa
